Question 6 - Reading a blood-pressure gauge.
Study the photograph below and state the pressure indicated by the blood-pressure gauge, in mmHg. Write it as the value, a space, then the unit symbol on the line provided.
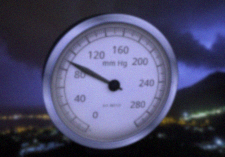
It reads 90 mmHg
